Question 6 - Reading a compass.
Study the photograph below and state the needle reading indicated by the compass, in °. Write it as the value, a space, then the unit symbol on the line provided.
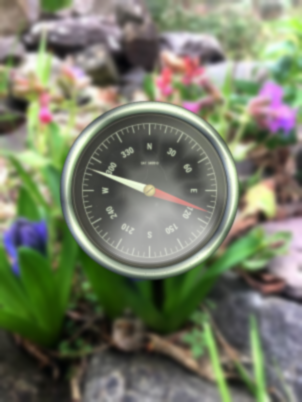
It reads 110 °
